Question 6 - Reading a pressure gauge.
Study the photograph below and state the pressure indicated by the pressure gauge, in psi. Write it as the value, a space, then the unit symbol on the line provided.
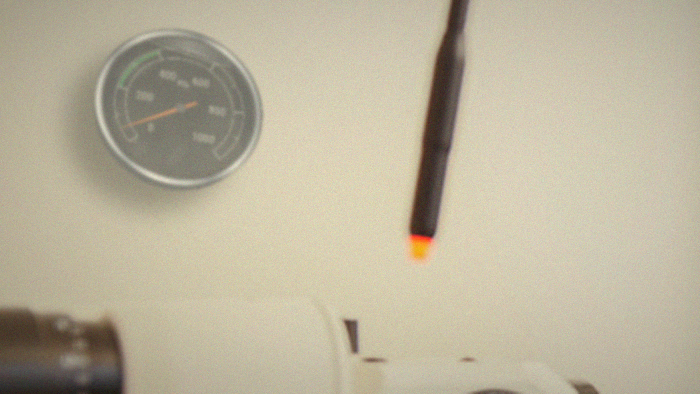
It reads 50 psi
